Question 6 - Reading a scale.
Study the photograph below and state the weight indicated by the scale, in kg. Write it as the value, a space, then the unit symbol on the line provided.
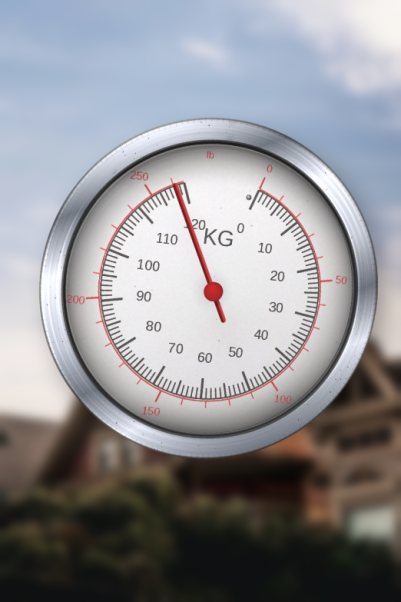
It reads 118 kg
